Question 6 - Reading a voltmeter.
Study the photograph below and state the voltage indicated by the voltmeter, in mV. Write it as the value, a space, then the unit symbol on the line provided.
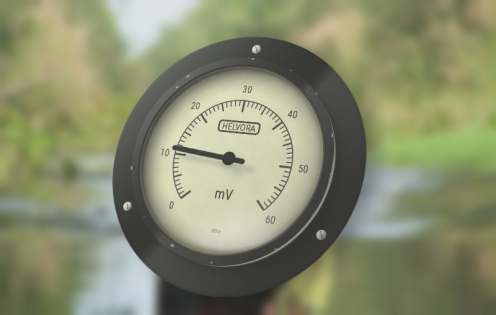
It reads 11 mV
